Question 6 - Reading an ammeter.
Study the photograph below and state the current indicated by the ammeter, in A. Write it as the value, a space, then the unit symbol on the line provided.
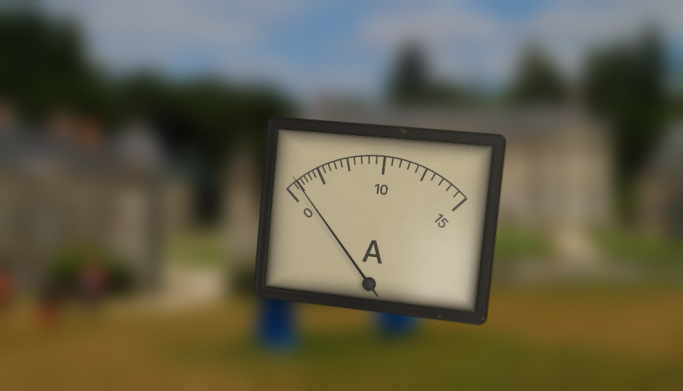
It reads 2.5 A
